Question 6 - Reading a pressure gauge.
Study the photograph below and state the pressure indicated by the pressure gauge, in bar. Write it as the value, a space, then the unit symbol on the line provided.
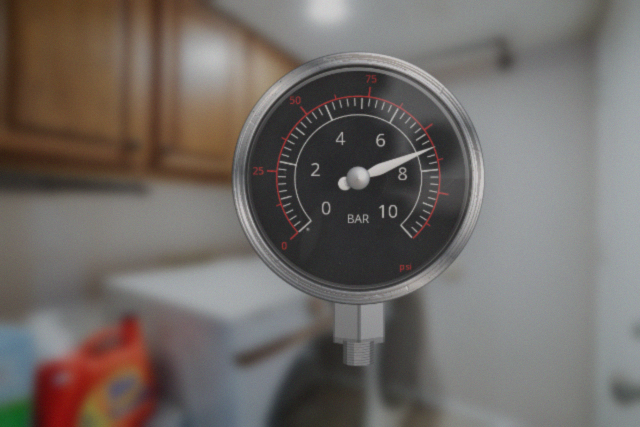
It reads 7.4 bar
